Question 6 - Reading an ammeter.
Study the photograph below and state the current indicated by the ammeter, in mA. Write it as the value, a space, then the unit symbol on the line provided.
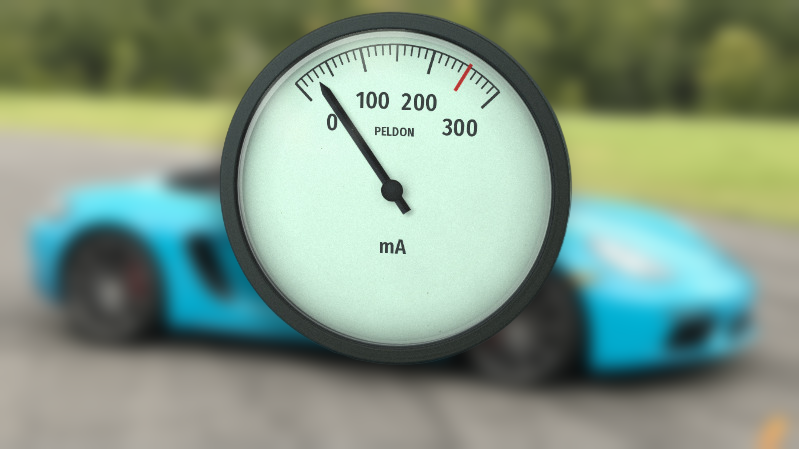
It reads 30 mA
